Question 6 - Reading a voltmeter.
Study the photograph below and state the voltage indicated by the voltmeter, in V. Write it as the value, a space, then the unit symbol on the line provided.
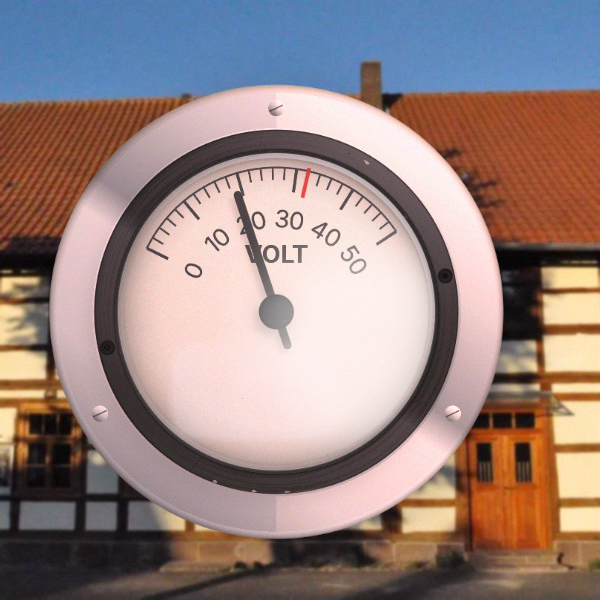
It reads 19 V
